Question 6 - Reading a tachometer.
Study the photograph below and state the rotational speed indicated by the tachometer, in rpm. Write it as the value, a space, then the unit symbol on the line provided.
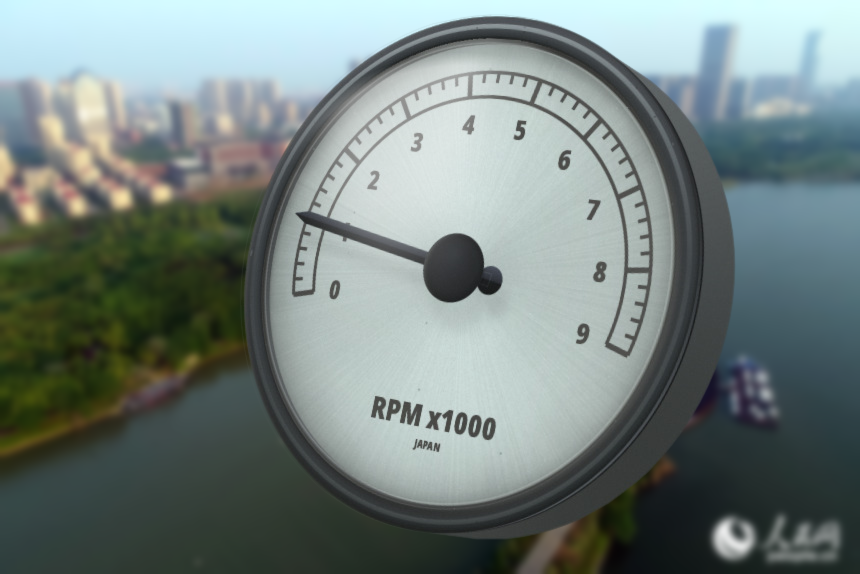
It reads 1000 rpm
